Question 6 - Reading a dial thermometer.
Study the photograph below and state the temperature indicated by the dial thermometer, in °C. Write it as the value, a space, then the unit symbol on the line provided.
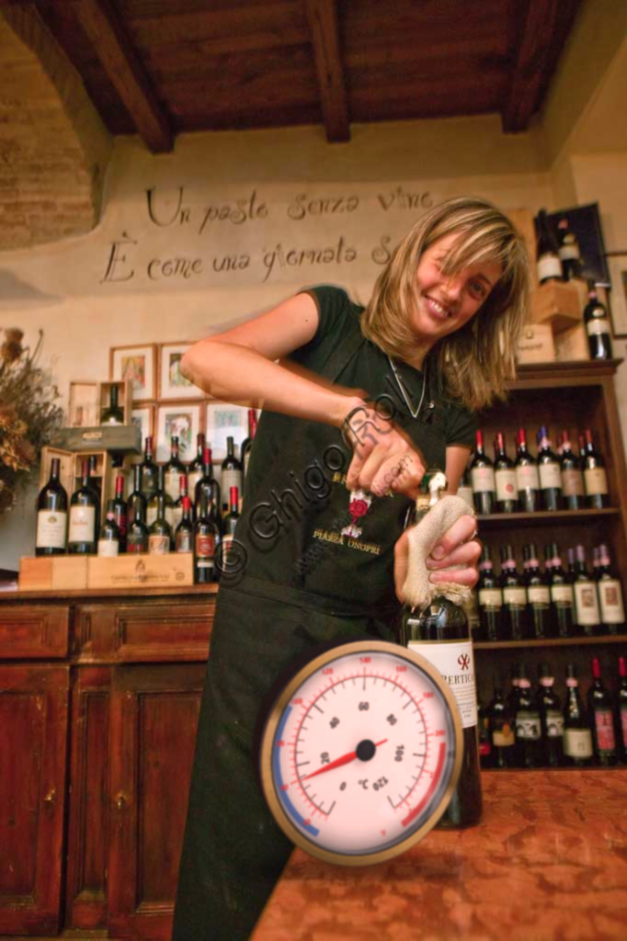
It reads 16 °C
